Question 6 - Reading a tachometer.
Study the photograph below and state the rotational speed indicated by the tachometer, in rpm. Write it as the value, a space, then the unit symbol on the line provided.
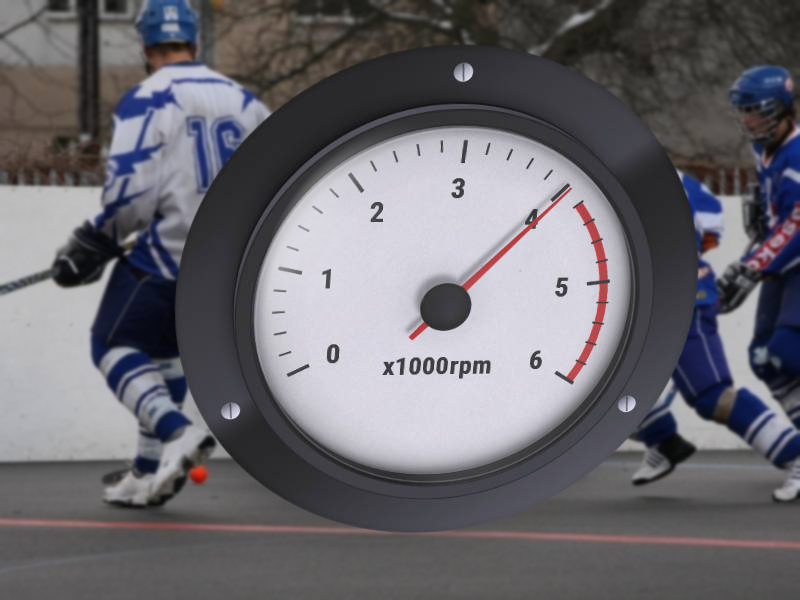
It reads 4000 rpm
